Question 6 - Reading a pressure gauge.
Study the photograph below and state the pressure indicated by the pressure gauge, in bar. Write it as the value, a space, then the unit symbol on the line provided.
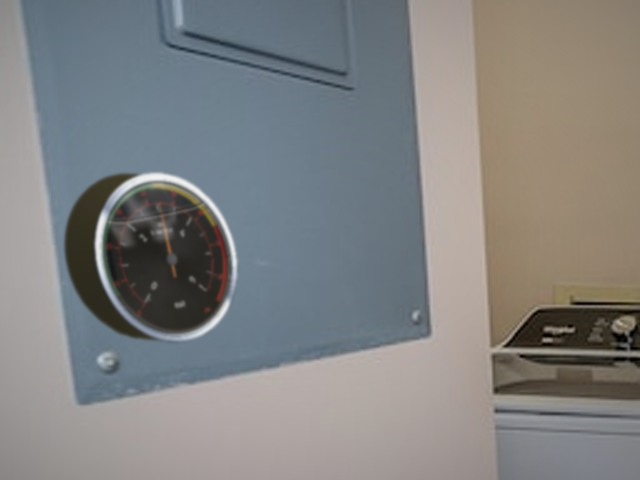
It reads 3 bar
